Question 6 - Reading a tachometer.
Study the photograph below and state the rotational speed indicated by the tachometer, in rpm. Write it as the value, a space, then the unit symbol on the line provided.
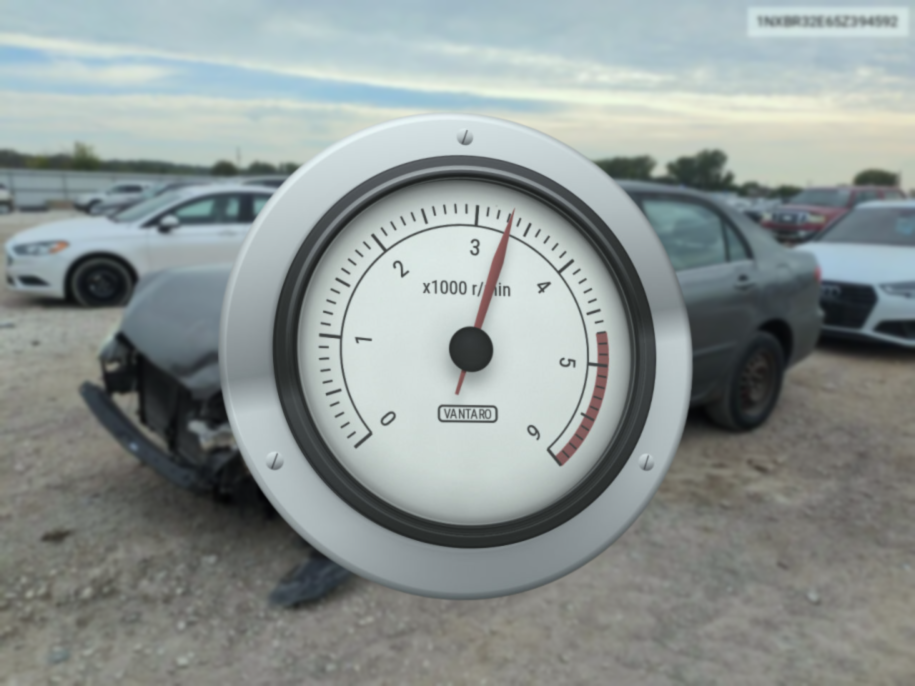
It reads 3300 rpm
